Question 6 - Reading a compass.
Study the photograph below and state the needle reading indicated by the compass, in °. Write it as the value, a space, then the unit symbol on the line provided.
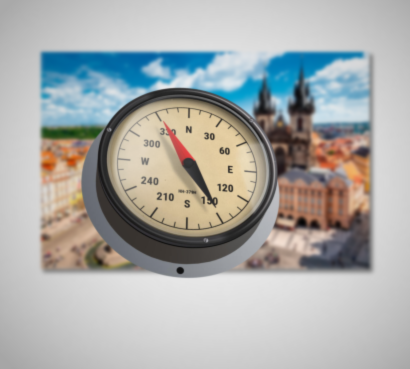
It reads 330 °
